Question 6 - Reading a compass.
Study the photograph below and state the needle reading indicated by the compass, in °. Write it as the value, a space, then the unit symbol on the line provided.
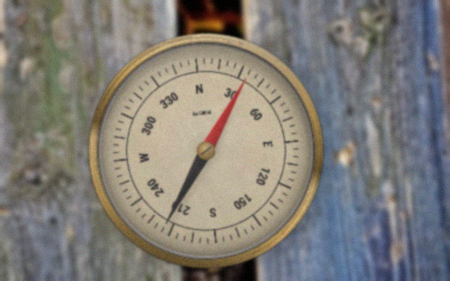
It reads 35 °
